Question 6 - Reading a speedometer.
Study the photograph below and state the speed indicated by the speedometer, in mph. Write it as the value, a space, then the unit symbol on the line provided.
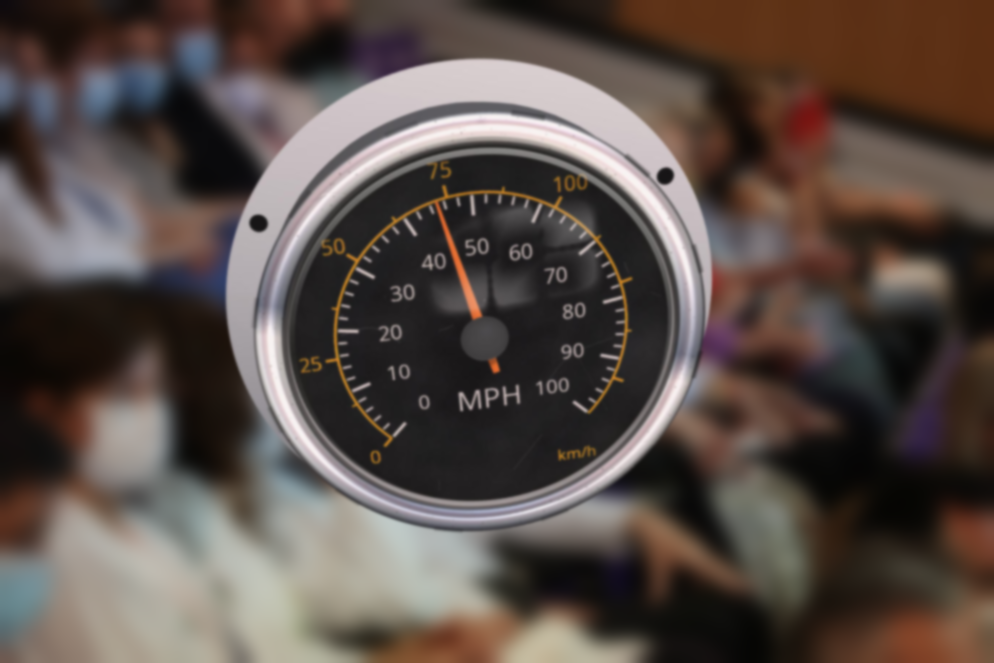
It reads 45 mph
